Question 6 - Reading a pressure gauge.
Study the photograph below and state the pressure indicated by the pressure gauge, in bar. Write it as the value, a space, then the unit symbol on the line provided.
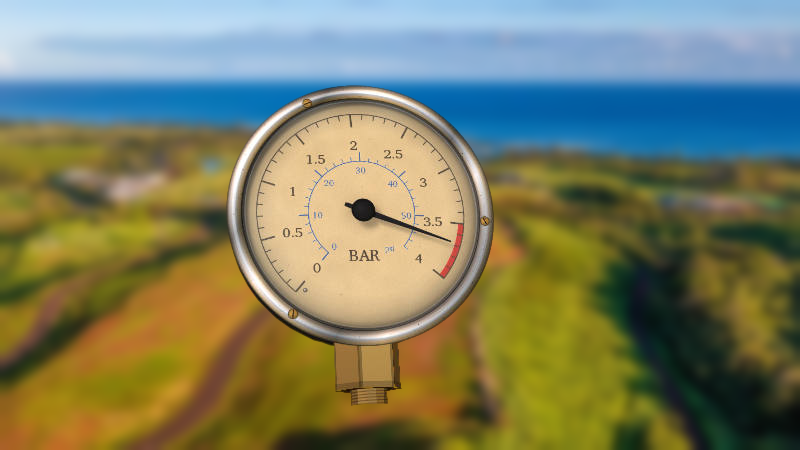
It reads 3.7 bar
